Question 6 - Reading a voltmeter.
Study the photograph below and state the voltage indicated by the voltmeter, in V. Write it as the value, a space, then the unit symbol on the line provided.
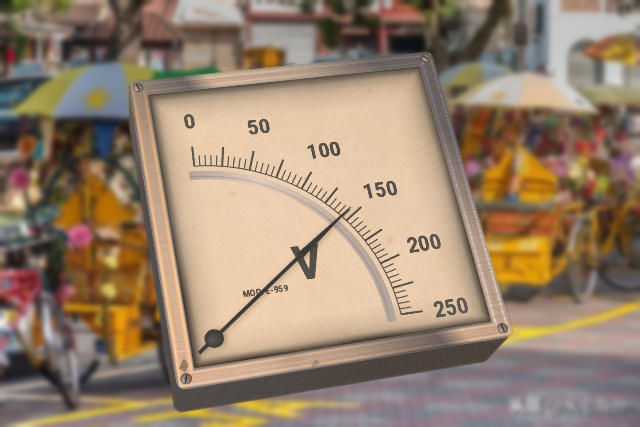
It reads 145 V
